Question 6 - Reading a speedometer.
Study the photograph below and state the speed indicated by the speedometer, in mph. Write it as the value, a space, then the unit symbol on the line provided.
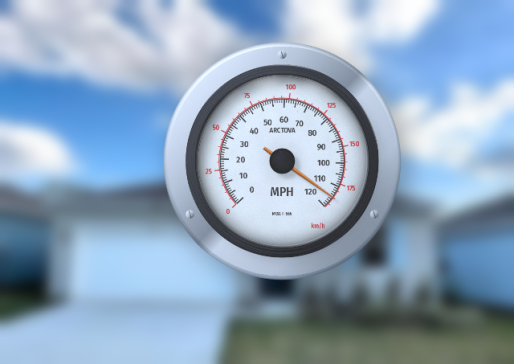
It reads 115 mph
